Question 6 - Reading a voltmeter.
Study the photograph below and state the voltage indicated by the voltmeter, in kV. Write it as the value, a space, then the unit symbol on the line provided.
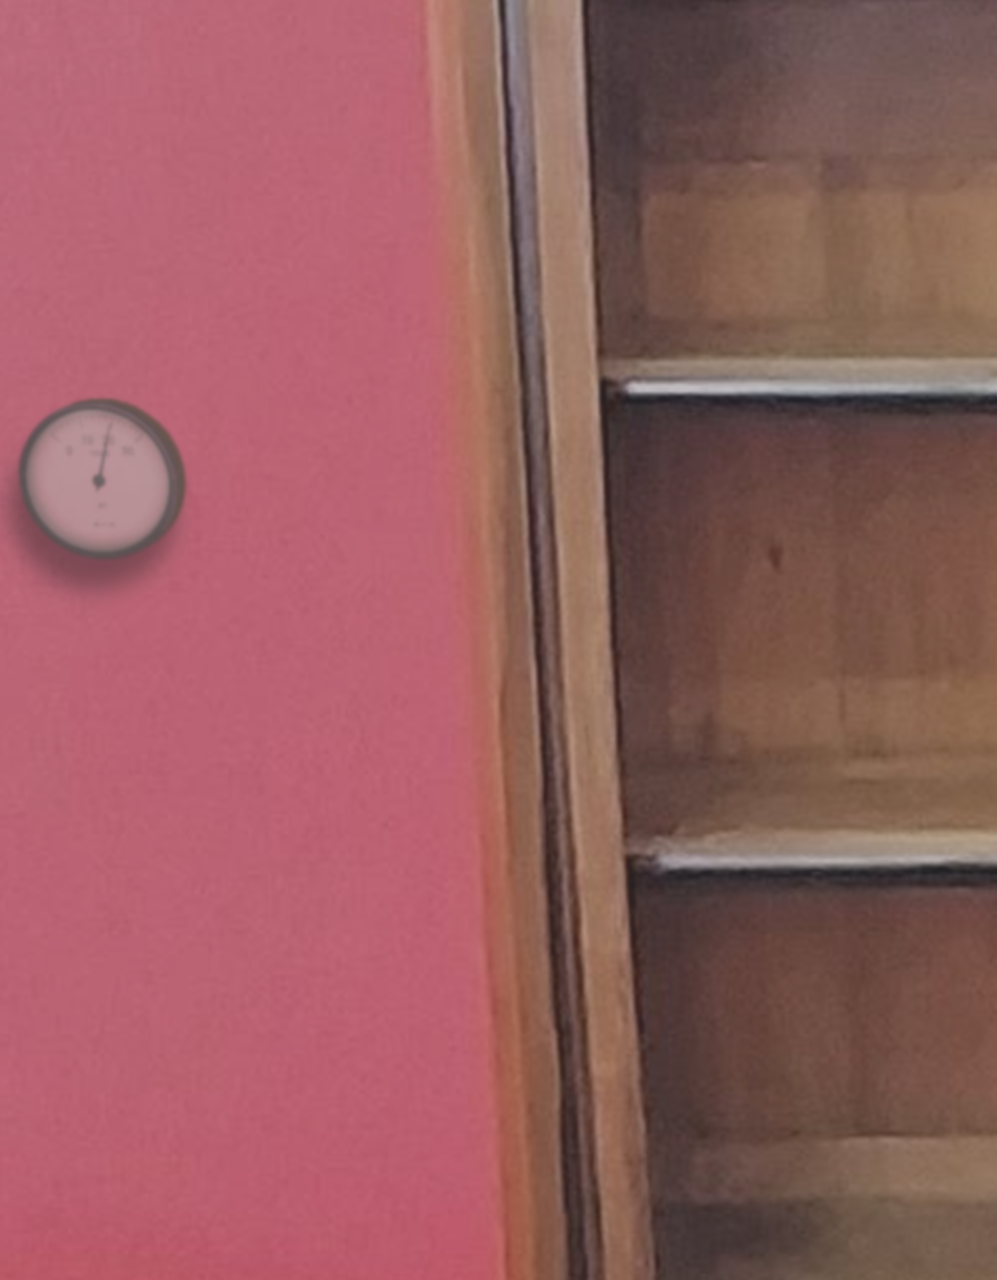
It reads 20 kV
